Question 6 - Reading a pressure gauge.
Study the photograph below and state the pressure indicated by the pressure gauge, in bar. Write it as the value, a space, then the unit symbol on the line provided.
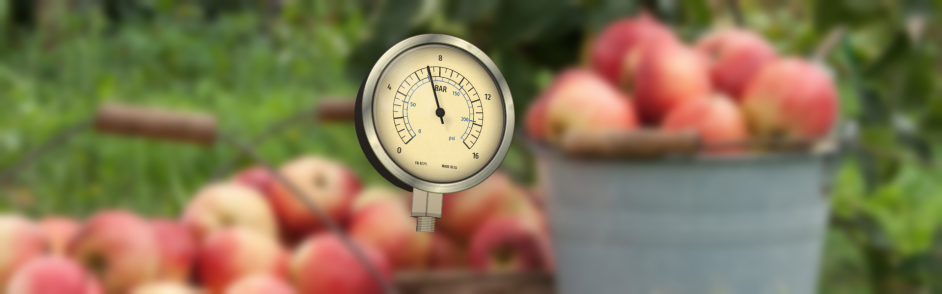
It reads 7 bar
